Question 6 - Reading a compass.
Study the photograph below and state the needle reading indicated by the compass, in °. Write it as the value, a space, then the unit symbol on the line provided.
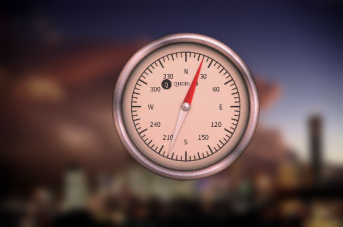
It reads 20 °
